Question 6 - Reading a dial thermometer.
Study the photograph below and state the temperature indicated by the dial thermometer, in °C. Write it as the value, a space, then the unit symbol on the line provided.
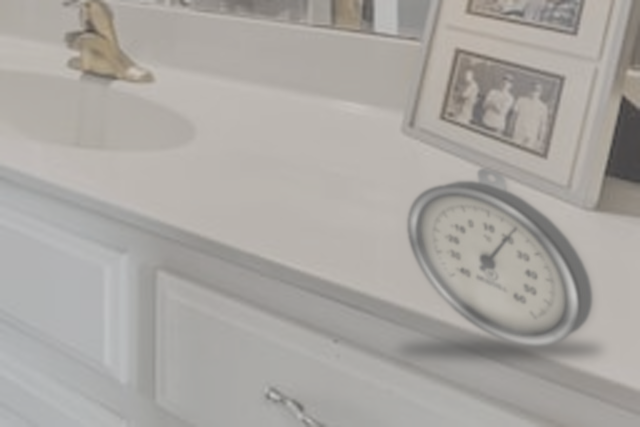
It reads 20 °C
